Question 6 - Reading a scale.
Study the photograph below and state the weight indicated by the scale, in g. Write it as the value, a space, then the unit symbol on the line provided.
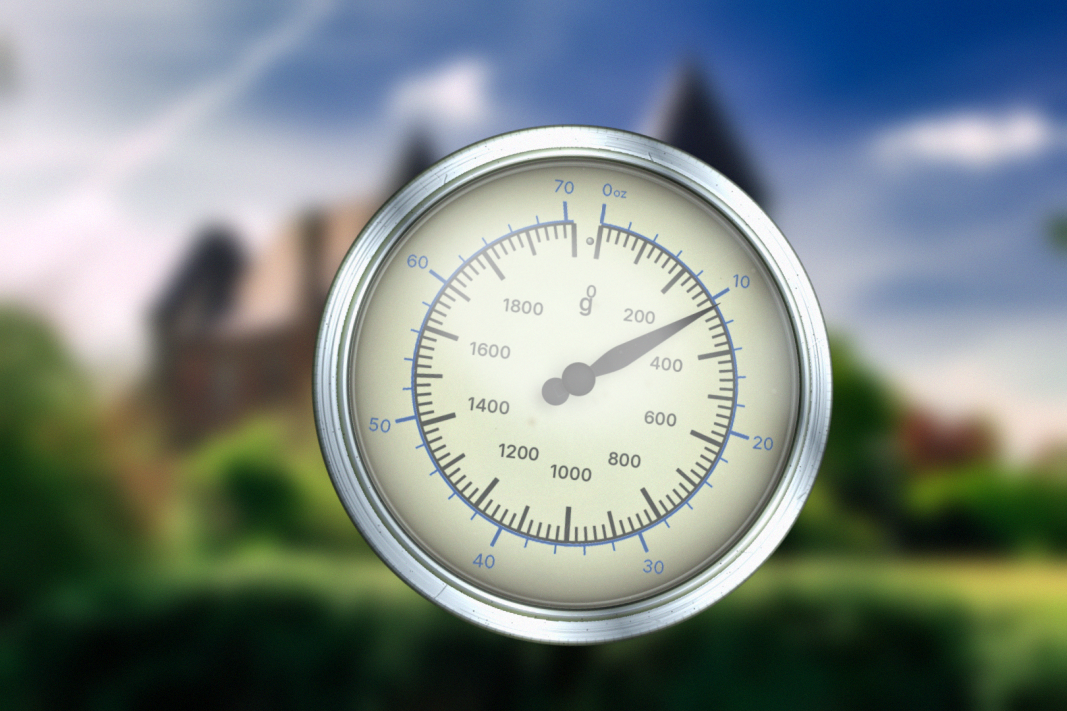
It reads 300 g
